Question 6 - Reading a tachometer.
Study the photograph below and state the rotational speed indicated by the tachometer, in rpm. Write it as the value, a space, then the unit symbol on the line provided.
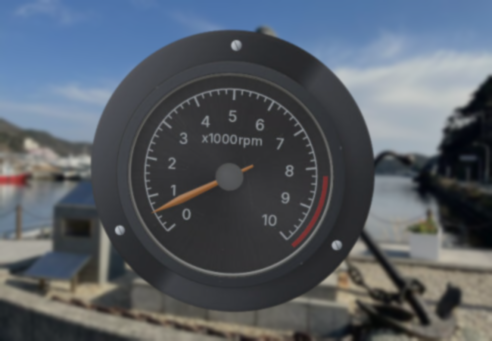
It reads 600 rpm
